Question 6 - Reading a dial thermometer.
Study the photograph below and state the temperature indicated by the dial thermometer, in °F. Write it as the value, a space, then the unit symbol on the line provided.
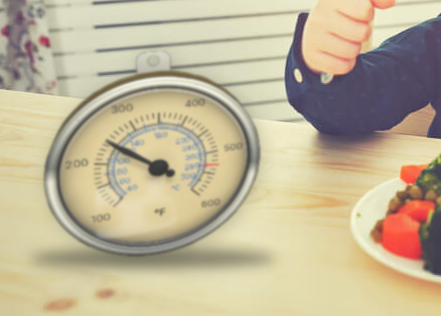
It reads 250 °F
